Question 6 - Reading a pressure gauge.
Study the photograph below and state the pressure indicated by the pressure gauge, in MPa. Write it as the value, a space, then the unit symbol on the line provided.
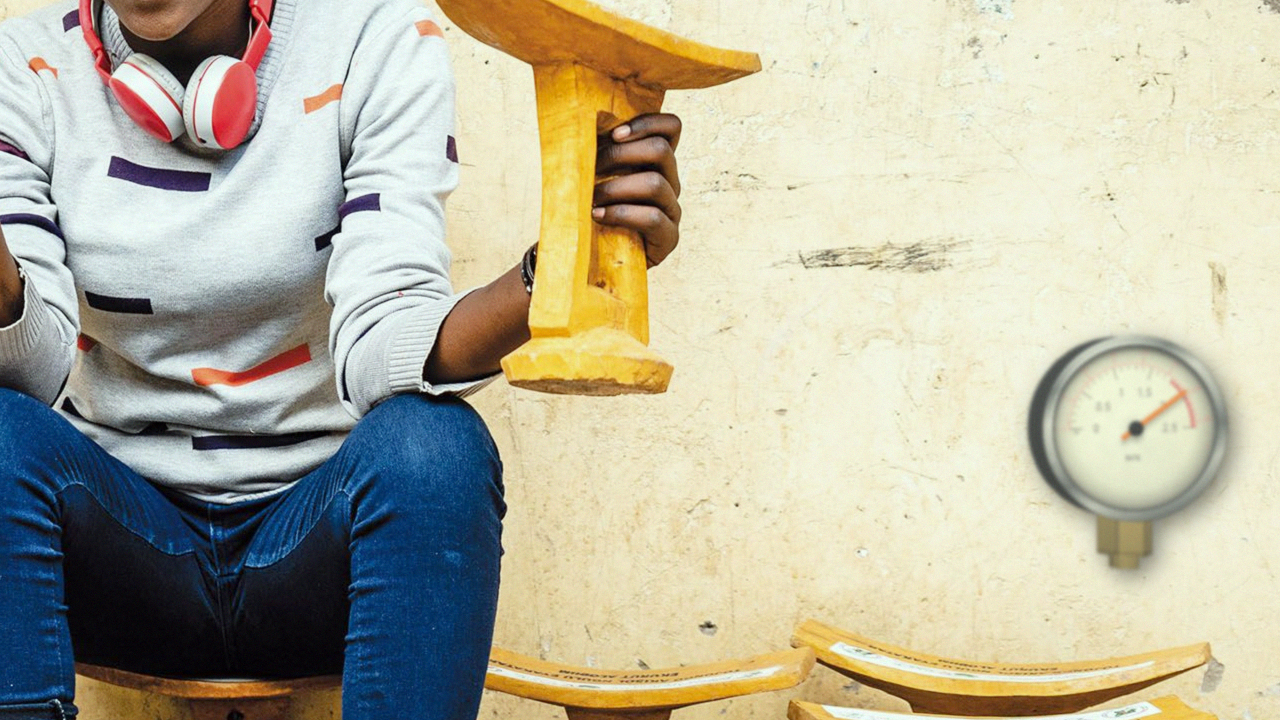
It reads 2 MPa
